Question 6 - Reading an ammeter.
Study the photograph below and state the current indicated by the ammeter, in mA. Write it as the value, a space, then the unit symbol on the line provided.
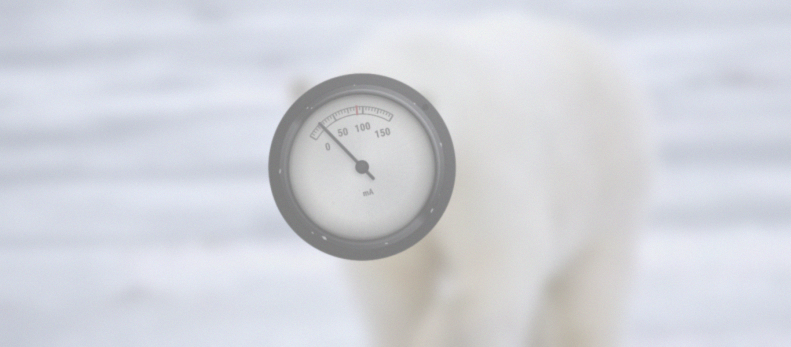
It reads 25 mA
